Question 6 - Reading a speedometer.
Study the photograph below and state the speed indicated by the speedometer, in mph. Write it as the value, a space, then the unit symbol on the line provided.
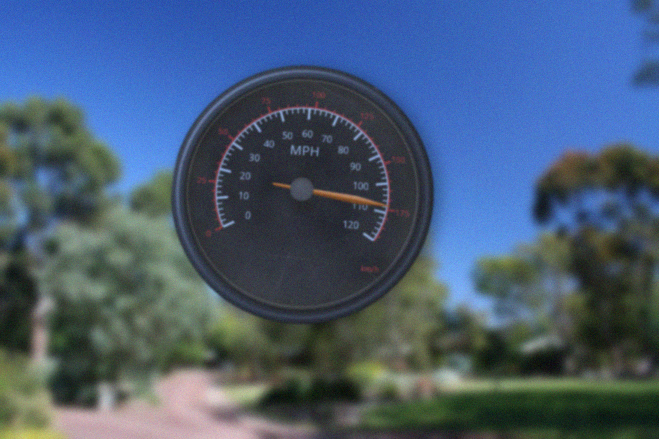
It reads 108 mph
